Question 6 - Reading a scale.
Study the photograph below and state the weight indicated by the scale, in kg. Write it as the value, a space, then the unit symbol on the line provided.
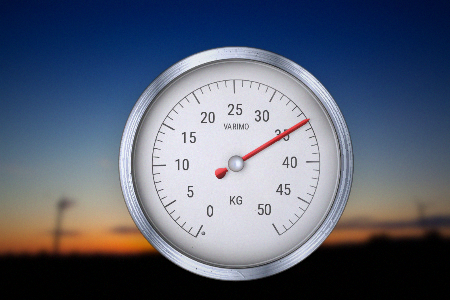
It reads 35 kg
